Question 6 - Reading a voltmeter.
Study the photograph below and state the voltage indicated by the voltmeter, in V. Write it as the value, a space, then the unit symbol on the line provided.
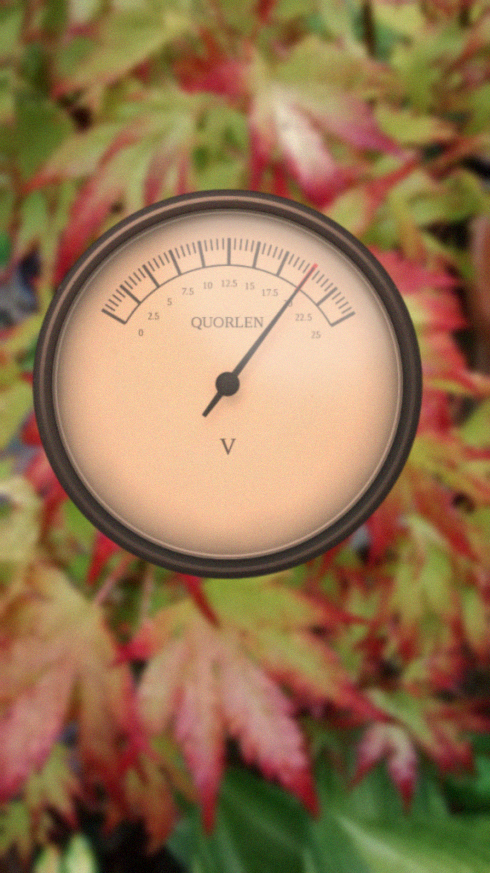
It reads 20 V
